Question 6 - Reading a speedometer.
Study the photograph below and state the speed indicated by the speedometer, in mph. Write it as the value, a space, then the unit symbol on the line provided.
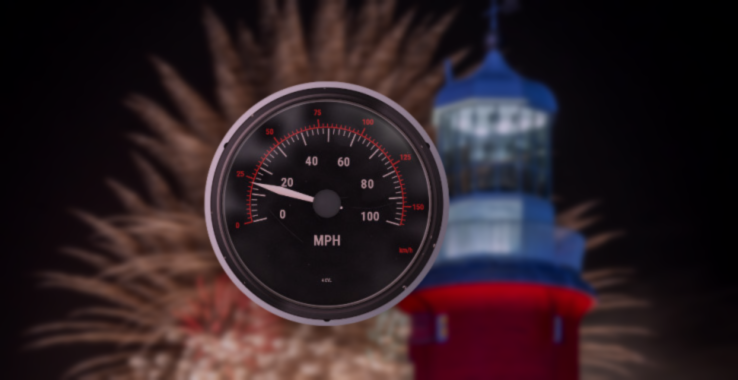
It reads 14 mph
